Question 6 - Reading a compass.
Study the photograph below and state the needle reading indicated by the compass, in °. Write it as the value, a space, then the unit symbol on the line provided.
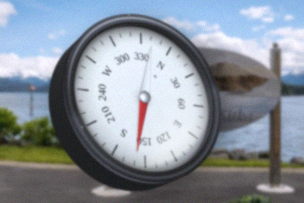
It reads 160 °
